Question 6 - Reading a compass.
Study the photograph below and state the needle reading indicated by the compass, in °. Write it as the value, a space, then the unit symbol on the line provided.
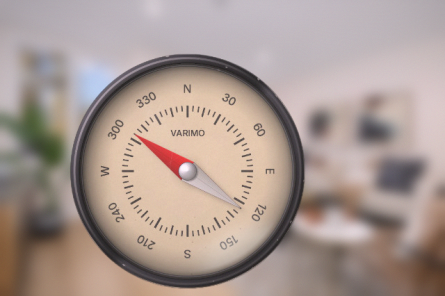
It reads 305 °
